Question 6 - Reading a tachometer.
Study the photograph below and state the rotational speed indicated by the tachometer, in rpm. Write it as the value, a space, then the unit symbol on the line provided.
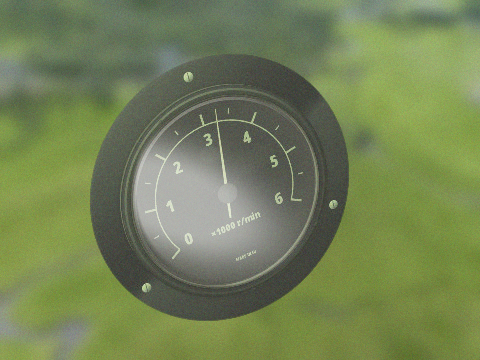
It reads 3250 rpm
